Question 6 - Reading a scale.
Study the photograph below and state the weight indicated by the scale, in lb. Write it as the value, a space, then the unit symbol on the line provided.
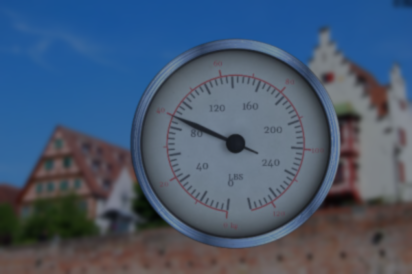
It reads 88 lb
